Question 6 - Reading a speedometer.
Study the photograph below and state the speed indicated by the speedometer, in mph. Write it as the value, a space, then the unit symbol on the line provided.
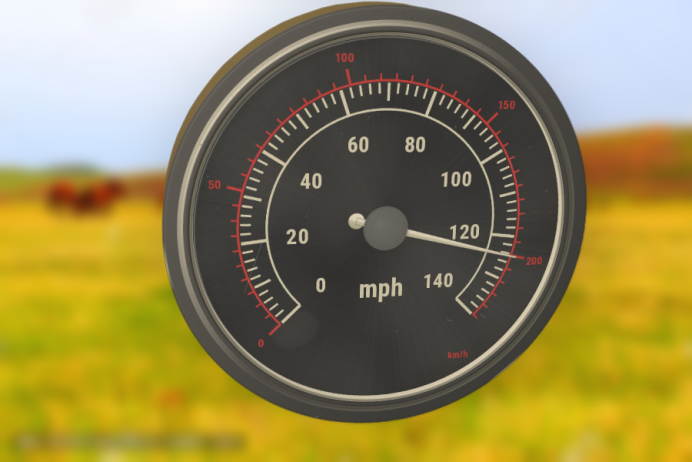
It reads 124 mph
